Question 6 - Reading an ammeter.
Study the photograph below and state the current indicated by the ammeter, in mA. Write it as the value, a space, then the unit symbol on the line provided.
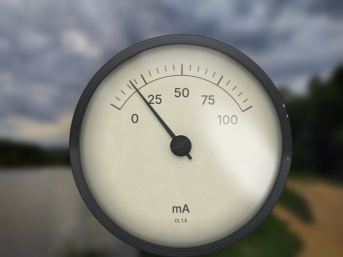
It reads 17.5 mA
